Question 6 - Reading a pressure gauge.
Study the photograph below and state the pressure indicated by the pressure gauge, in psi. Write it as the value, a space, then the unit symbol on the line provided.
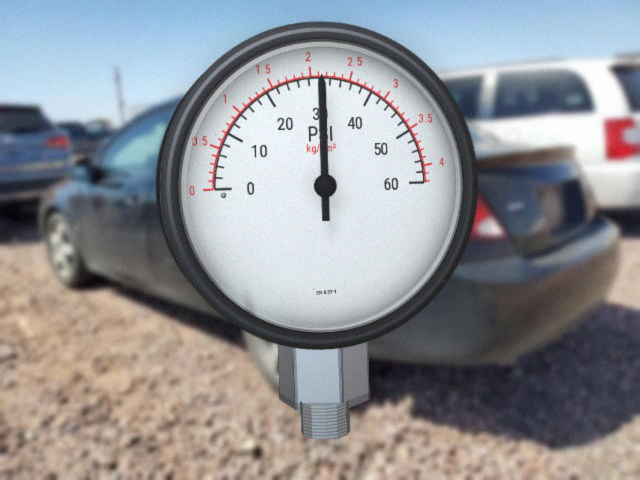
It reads 30 psi
